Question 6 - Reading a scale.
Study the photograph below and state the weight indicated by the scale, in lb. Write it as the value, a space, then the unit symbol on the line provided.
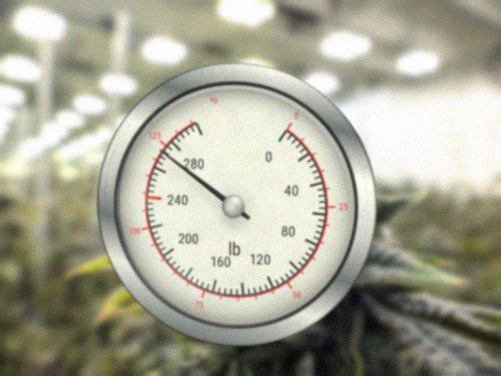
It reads 272 lb
